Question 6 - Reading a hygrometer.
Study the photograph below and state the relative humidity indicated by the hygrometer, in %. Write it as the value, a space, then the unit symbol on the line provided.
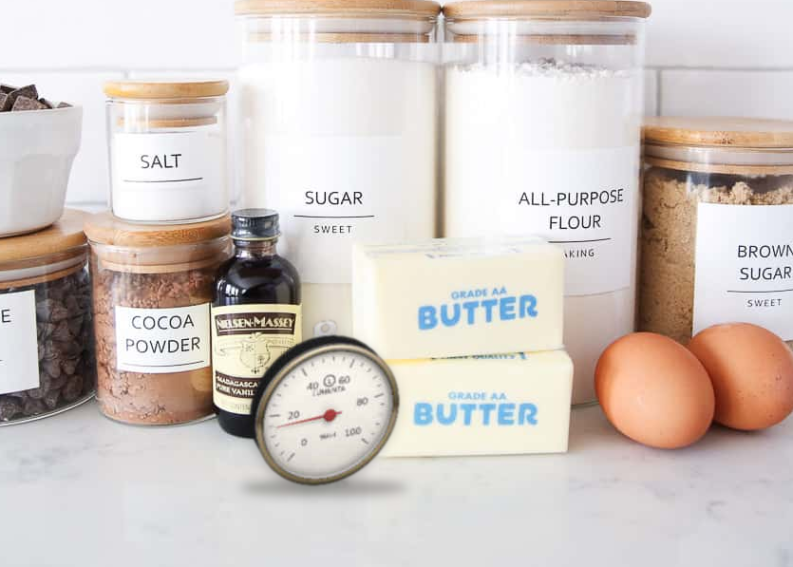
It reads 16 %
